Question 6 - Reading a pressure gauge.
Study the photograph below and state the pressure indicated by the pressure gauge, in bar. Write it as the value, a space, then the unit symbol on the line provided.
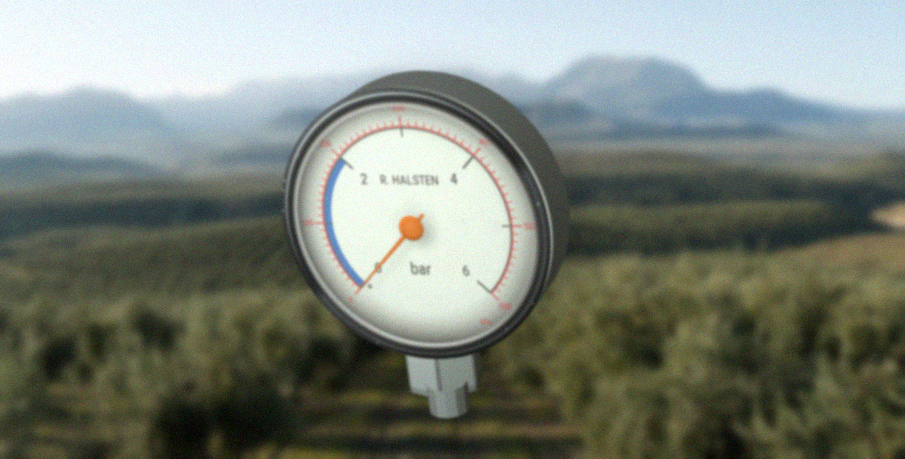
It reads 0 bar
